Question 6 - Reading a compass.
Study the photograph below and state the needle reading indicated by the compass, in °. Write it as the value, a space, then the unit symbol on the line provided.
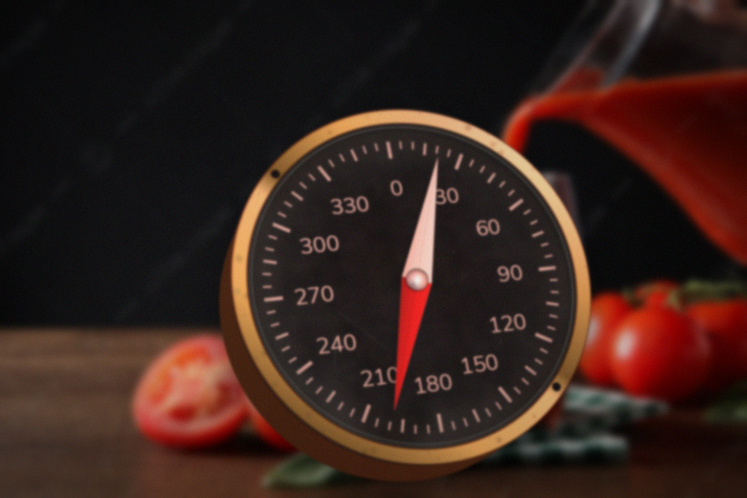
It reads 200 °
